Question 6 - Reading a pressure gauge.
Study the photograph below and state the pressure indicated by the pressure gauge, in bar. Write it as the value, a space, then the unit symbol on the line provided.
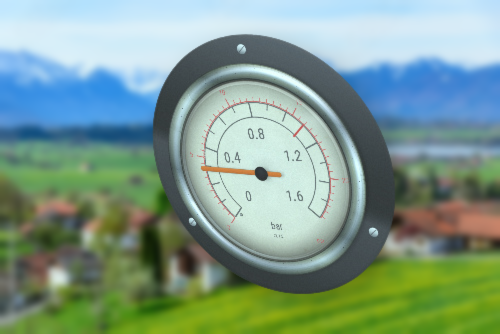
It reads 0.3 bar
